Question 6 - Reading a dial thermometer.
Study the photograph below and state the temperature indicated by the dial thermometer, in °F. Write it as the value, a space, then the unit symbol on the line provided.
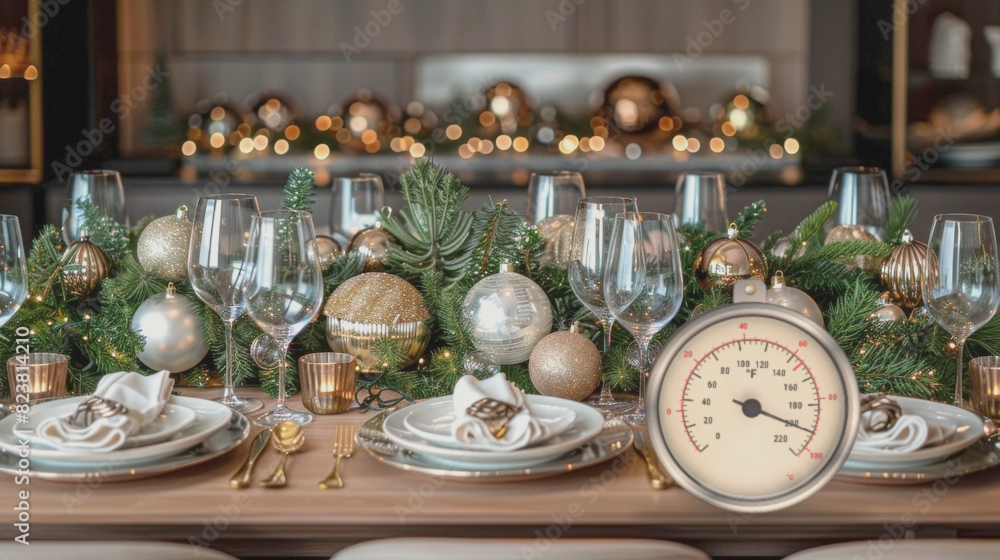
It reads 200 °F
